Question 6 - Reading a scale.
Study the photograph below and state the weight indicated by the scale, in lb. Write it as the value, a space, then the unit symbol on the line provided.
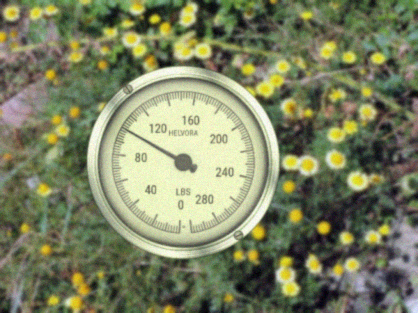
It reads 100 lb
